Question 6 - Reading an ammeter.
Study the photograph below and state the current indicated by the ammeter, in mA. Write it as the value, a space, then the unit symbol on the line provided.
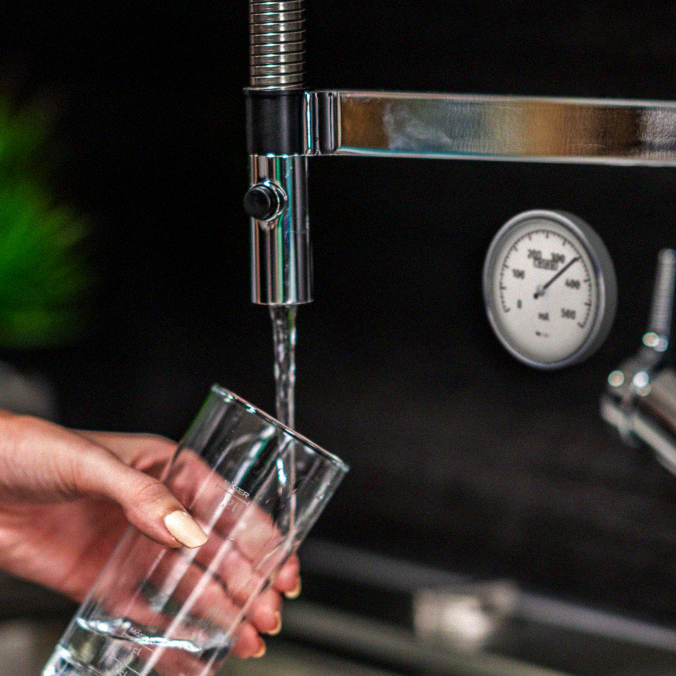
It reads 350 mA
